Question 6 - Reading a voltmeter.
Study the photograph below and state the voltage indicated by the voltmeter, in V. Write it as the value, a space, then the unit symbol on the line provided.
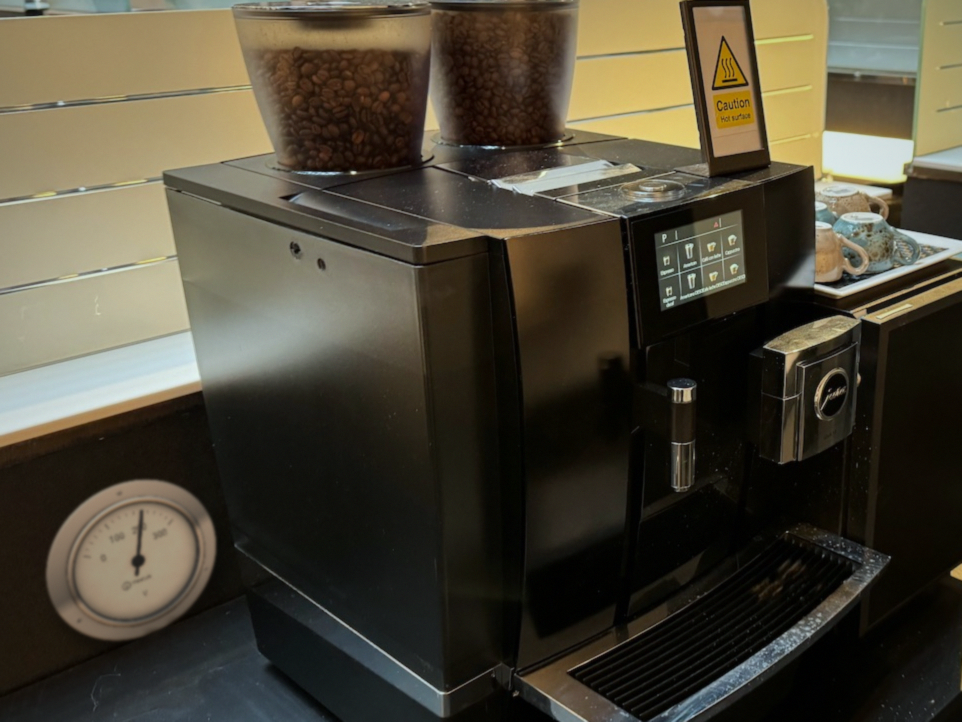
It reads 200 V
